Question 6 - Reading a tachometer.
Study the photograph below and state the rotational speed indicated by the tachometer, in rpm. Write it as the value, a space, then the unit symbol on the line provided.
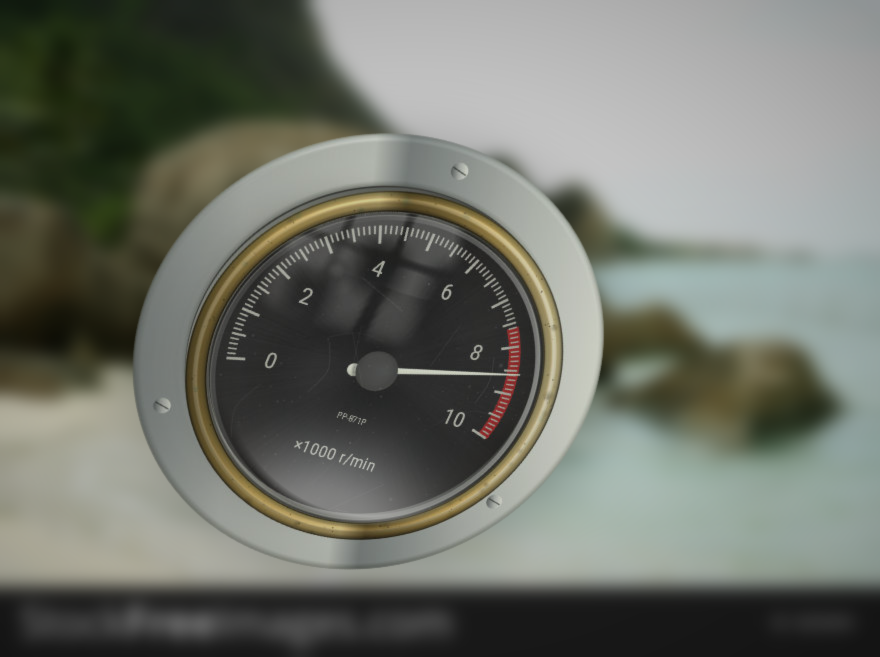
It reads 8500 rpm
